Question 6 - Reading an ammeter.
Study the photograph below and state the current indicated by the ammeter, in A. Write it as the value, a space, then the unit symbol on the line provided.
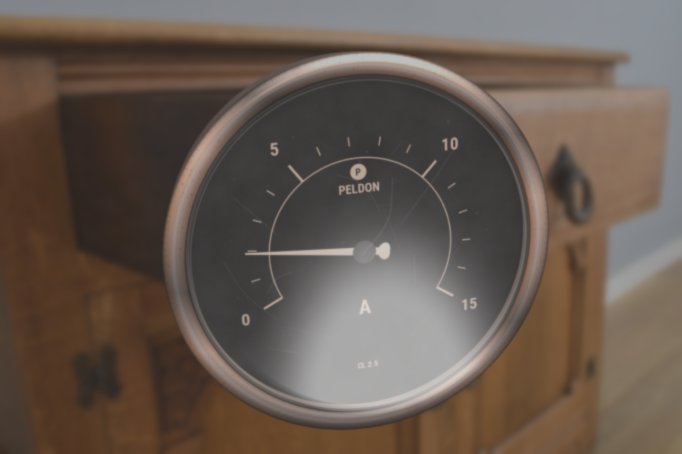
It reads 2 A
